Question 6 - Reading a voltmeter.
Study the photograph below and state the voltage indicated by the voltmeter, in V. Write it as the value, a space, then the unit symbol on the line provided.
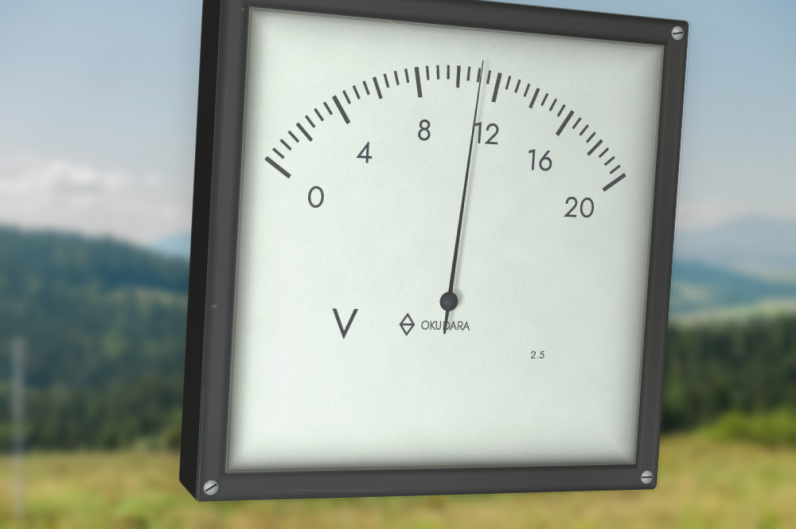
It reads 11 V
